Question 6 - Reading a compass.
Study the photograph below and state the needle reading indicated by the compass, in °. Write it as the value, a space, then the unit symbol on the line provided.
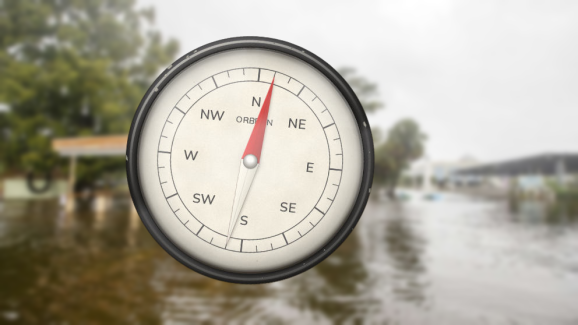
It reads 10 °
